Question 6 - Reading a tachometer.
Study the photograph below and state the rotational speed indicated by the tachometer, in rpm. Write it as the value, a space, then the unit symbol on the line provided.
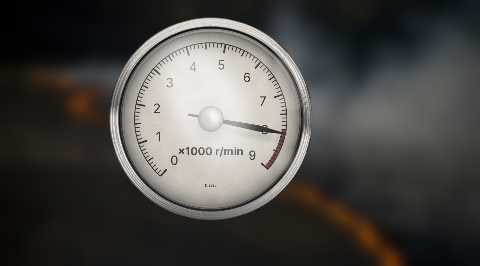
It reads 8000 rpm
